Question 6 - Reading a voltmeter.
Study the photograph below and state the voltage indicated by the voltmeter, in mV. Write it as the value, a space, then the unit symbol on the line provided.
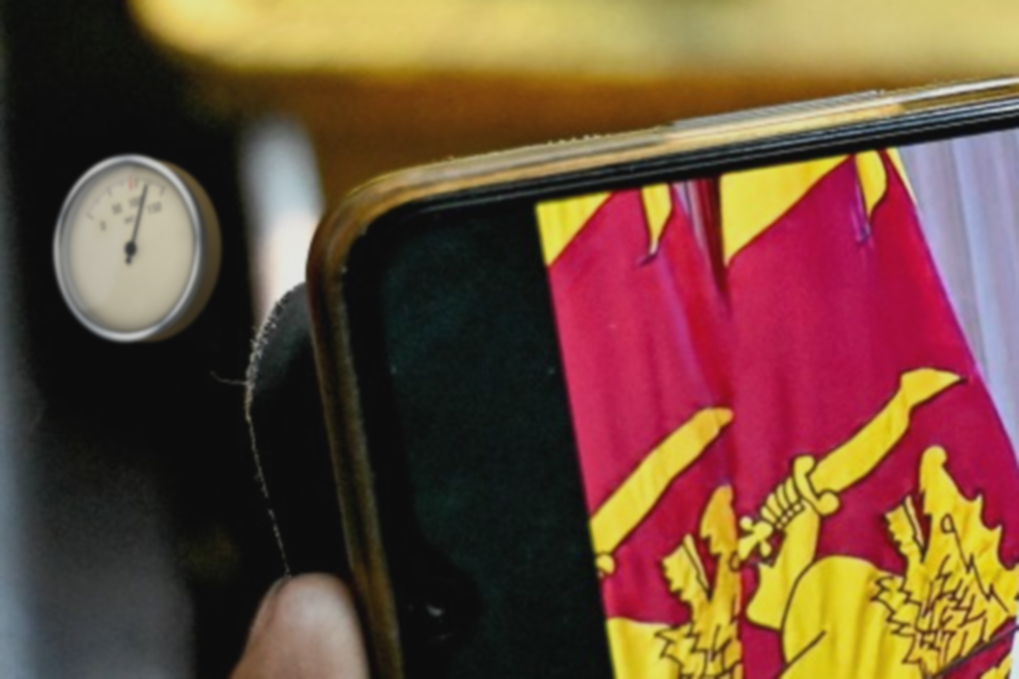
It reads 125 mV
